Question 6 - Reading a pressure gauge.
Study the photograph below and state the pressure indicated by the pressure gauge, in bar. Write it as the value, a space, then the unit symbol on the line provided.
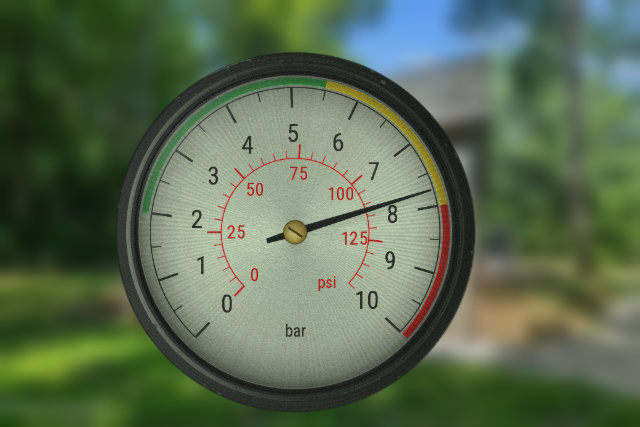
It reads 7.75 bar
